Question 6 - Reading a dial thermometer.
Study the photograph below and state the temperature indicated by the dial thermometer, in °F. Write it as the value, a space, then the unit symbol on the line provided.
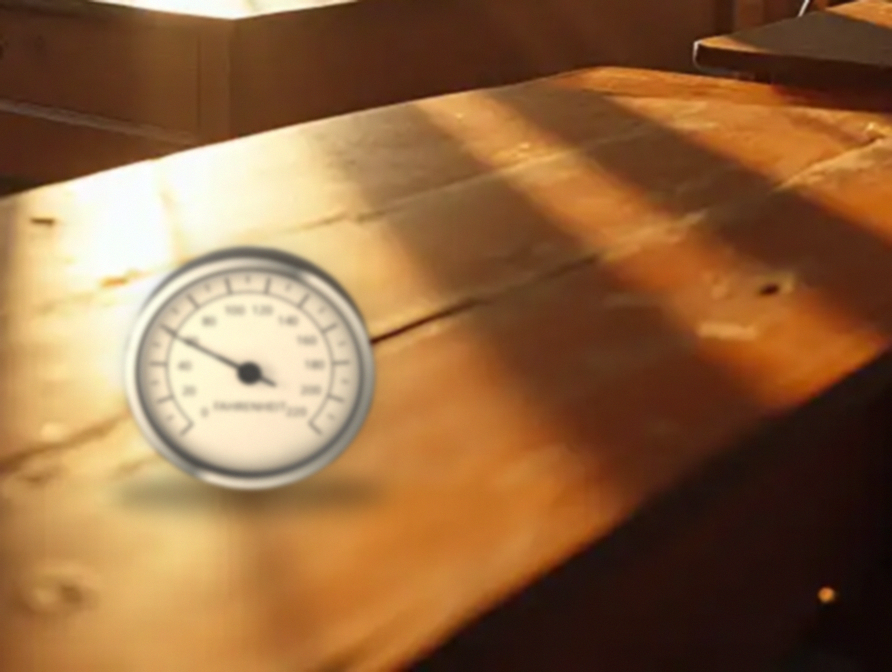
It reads 60 °F
